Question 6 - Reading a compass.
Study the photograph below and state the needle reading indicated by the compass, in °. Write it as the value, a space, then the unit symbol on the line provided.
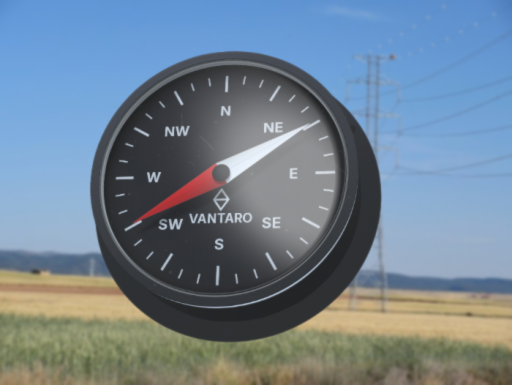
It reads 240 °
